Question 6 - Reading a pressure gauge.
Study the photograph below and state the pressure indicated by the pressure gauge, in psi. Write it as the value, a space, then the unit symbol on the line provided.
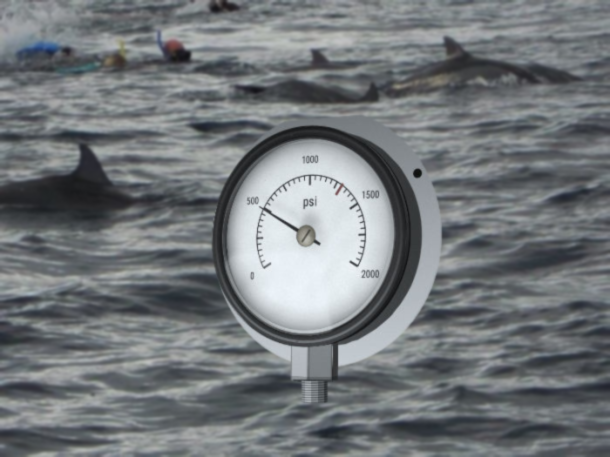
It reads 500 psi
